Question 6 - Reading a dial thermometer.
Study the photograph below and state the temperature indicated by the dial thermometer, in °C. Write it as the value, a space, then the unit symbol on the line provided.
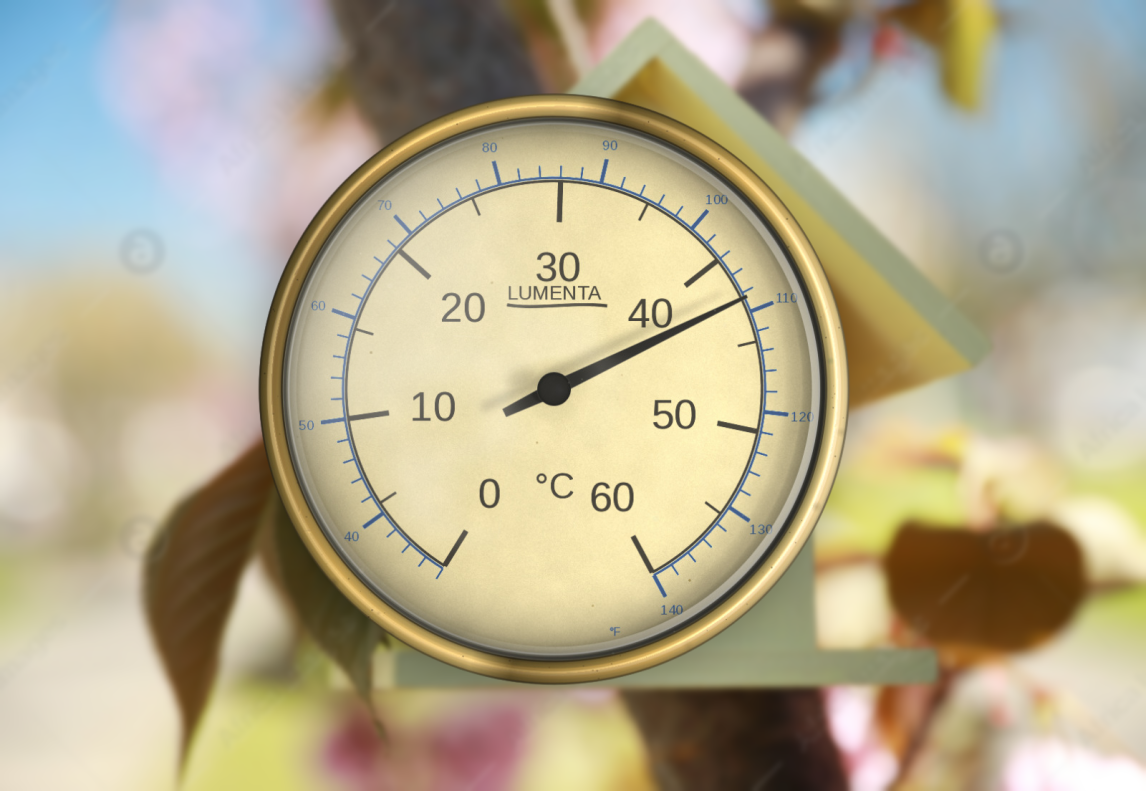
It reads 42.5 °C
